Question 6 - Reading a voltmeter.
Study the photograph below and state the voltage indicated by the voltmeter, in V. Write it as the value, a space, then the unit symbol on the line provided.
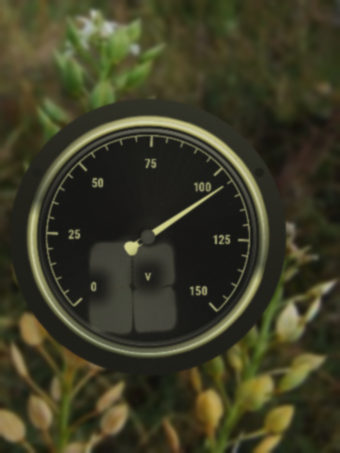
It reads 105 V
